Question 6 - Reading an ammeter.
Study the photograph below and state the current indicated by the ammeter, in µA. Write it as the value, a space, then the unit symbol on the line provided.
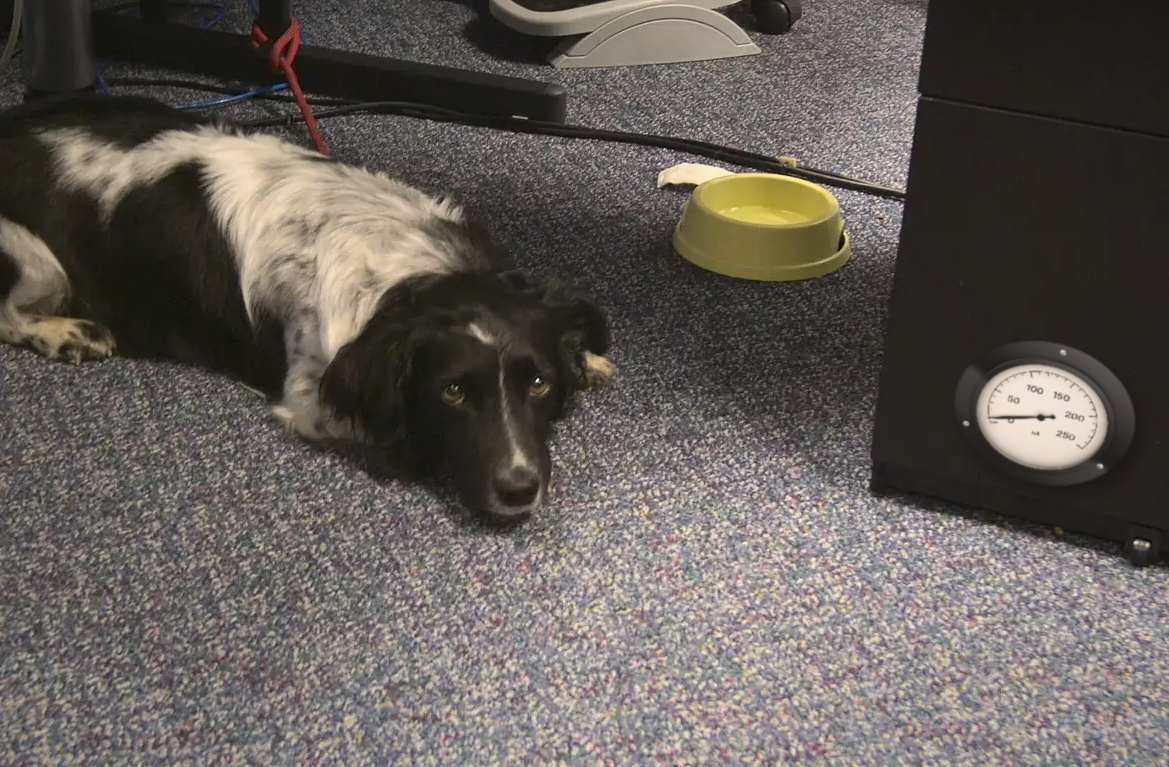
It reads 10 µA
